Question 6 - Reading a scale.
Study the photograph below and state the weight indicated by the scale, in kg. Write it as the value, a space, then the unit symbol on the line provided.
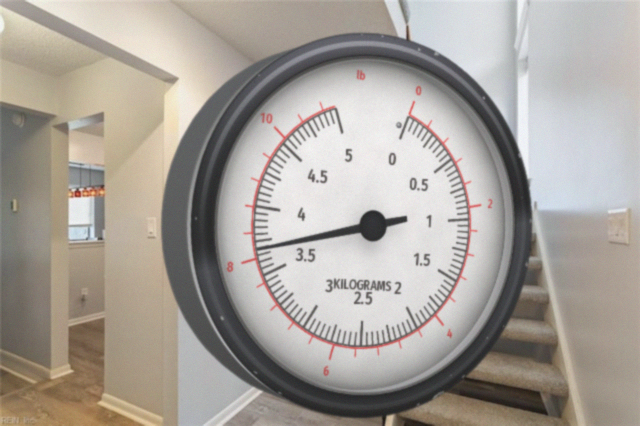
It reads 3.7 kg
